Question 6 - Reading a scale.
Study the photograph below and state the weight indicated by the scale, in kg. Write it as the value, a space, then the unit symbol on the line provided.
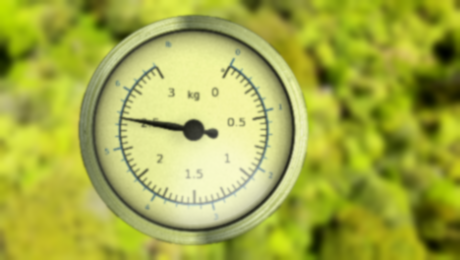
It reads 2.5 kg
